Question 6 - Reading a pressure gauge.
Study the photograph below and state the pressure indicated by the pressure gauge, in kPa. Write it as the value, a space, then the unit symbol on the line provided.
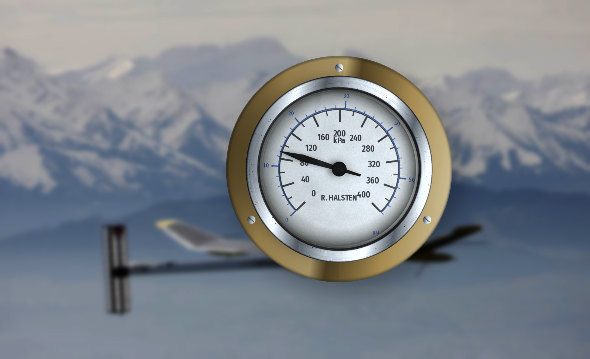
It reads 90 kPa
